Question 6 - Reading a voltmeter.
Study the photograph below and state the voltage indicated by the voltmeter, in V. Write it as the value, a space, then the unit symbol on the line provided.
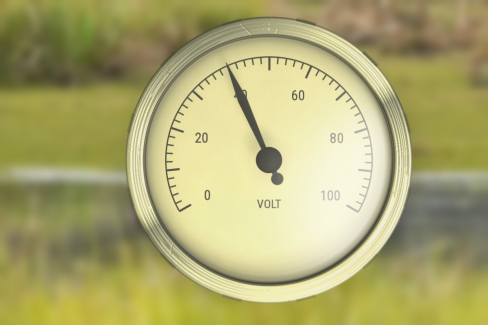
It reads 40 V
